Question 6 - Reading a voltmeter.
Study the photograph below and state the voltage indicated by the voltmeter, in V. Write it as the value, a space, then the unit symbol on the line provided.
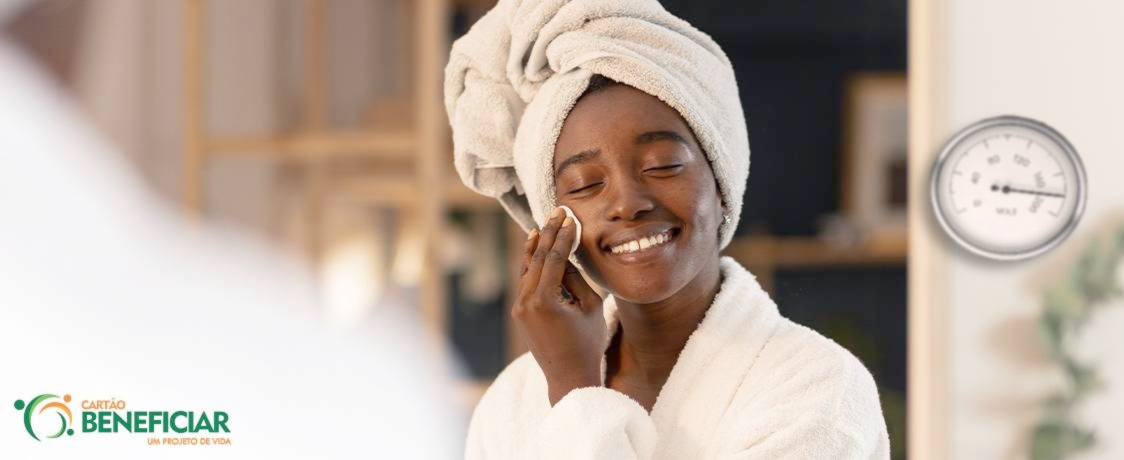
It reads 180 V
